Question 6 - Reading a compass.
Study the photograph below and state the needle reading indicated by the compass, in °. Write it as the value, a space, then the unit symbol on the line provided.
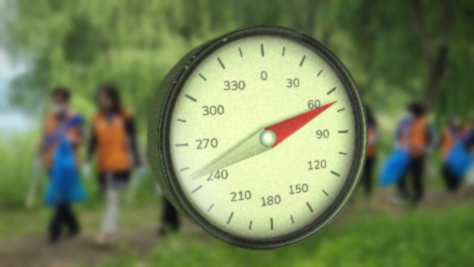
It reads 67.5 °
